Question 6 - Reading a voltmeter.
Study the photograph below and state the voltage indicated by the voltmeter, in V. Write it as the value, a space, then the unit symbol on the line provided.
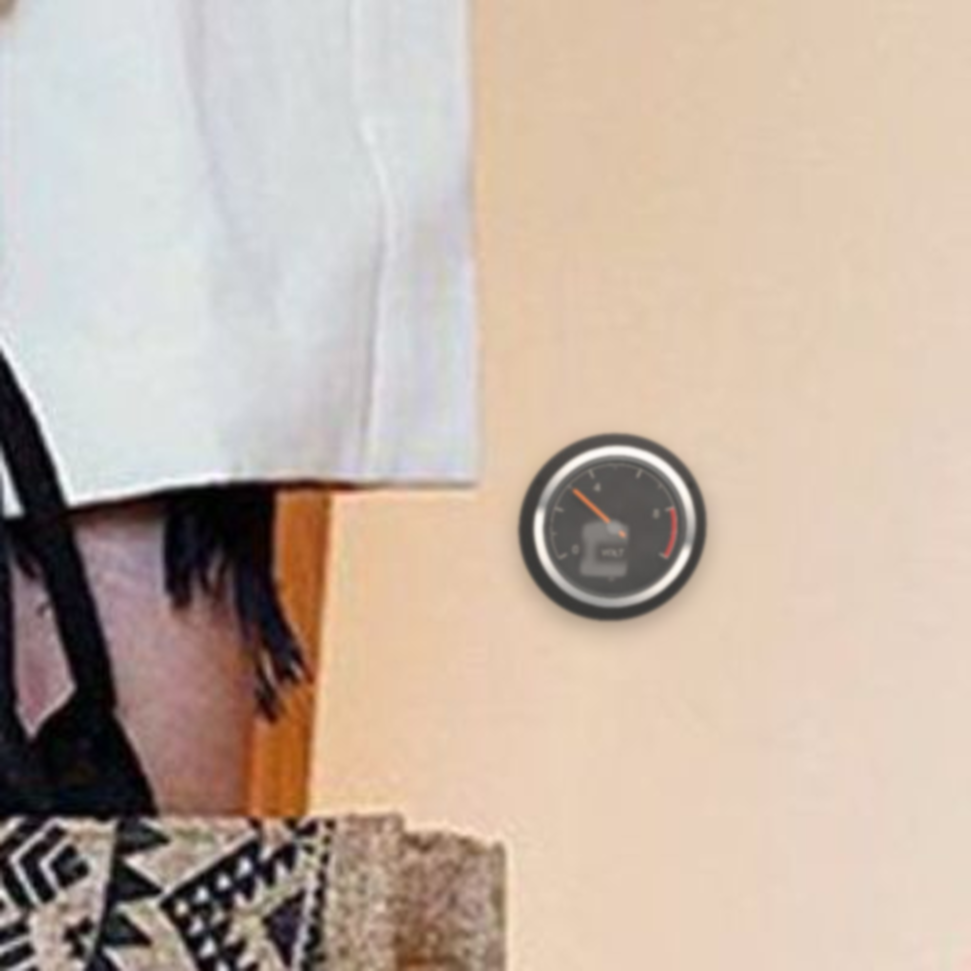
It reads 3 V
